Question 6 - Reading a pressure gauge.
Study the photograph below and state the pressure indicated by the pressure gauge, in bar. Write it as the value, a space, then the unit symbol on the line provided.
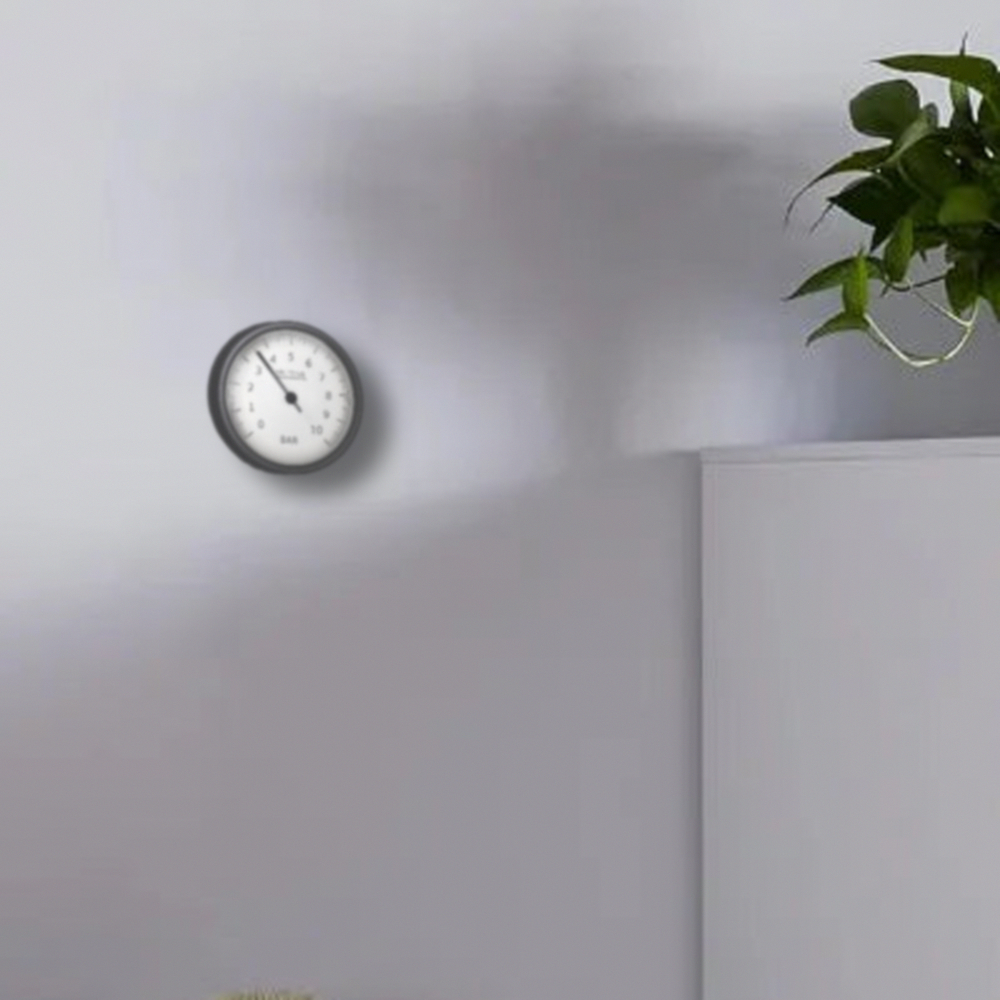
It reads 3.5 bar
